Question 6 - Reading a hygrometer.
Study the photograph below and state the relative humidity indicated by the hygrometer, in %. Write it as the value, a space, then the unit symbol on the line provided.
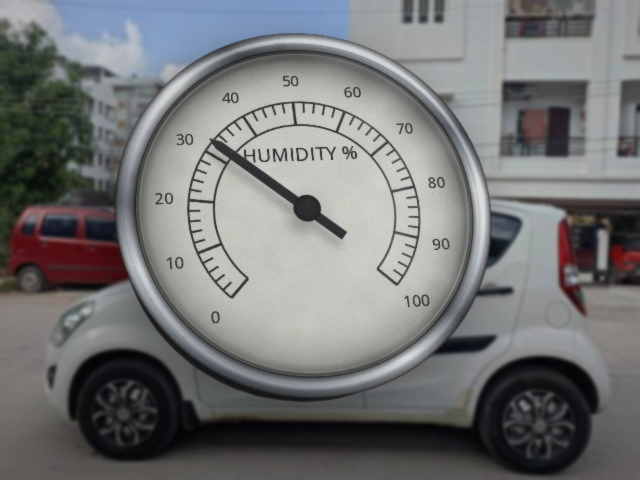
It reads 32 %
